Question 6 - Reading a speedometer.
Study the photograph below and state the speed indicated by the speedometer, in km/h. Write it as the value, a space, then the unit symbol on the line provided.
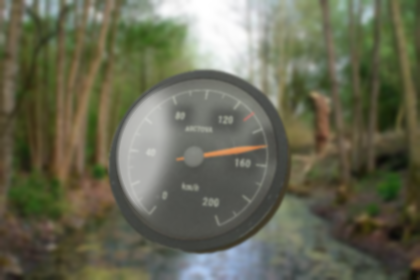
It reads 150 km/h
